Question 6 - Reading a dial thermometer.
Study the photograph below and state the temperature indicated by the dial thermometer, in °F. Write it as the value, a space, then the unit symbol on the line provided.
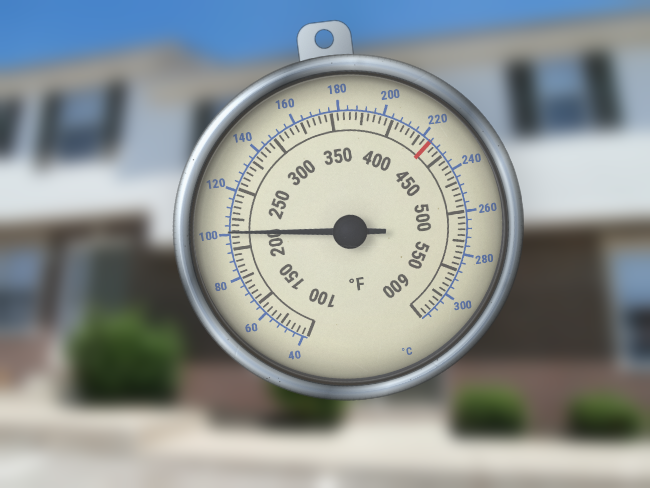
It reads 215 °F
